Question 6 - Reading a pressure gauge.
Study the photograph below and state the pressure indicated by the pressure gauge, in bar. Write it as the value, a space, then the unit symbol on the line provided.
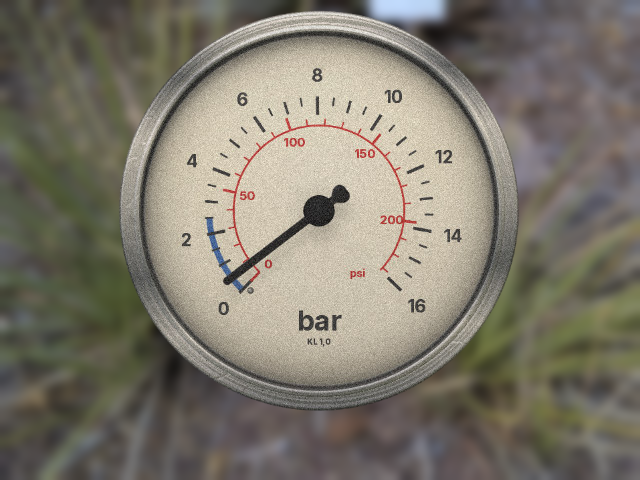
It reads 0.5 bar
